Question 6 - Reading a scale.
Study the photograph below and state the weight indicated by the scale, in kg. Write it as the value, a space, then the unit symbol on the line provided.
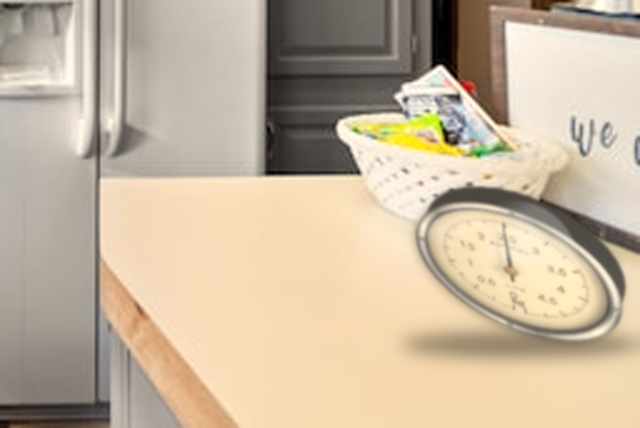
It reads 2.5 kg
